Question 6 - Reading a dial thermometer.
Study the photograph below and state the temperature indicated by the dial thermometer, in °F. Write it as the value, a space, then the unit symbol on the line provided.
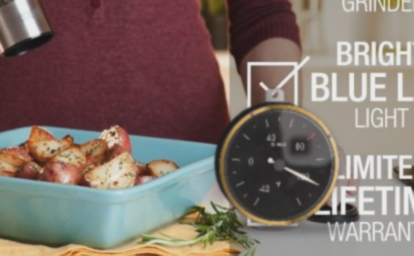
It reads 120 °F
